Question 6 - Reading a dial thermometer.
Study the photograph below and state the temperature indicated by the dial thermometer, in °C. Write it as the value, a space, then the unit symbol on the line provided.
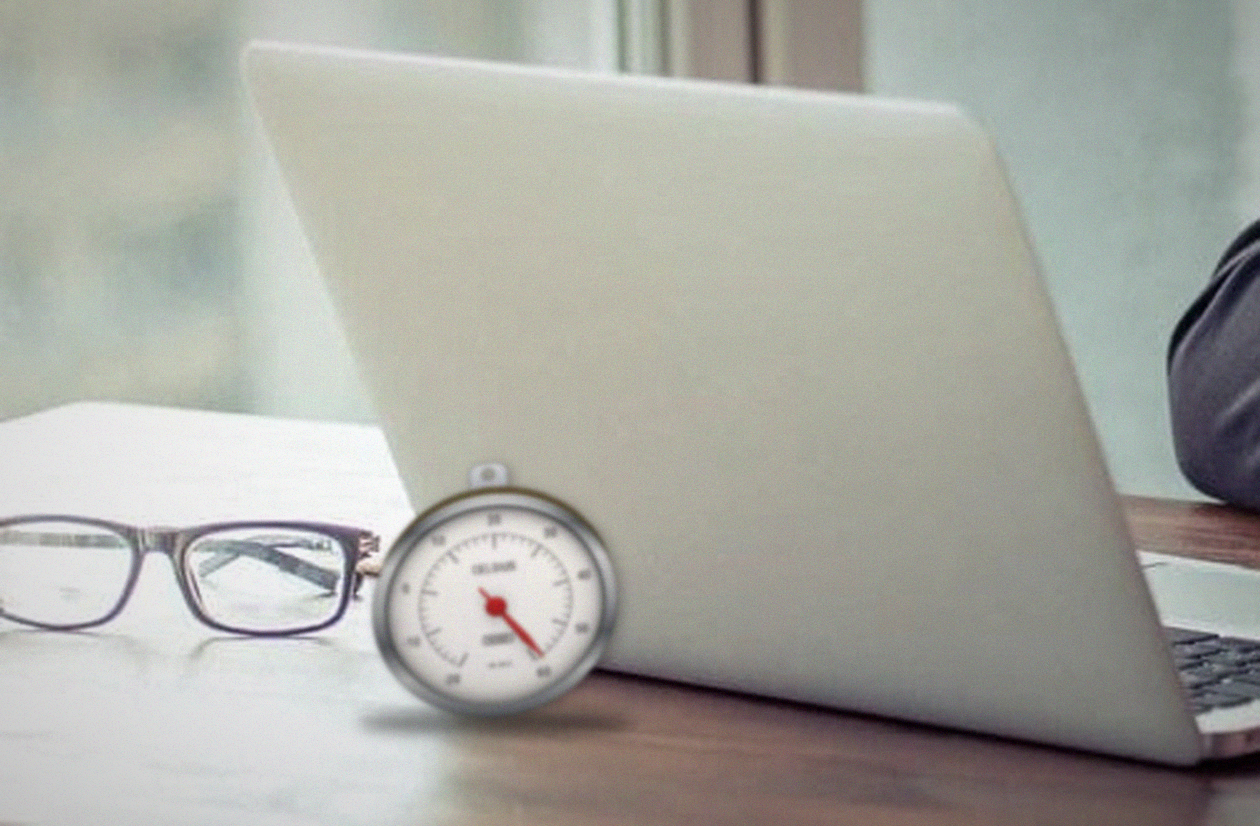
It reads 58 °C
